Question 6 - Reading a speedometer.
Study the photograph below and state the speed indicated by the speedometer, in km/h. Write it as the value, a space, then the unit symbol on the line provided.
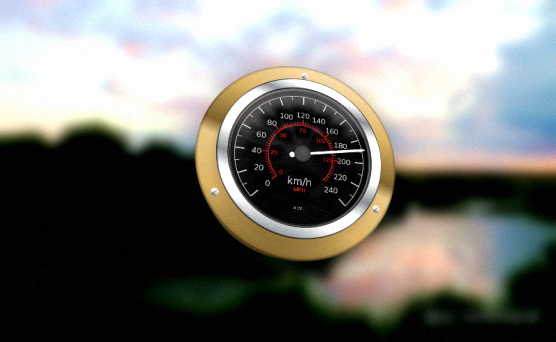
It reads 190 km/h
